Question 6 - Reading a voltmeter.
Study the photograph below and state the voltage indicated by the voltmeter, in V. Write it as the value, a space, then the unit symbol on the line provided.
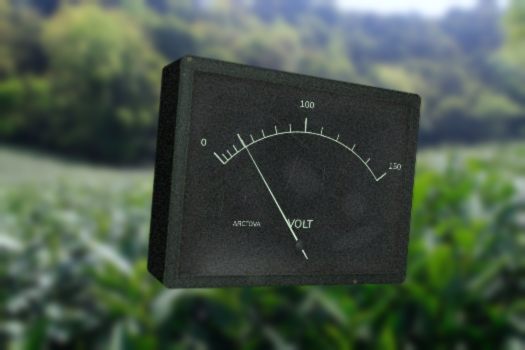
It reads 50 V
